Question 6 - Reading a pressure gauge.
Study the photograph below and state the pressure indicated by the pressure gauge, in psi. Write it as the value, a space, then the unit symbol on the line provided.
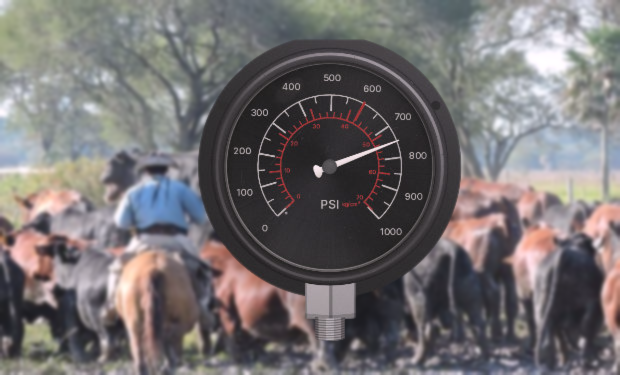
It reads 750 psi
